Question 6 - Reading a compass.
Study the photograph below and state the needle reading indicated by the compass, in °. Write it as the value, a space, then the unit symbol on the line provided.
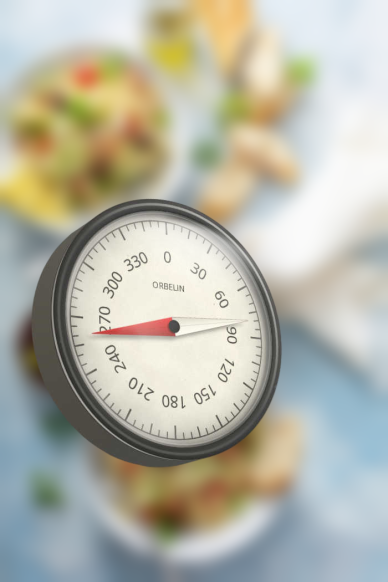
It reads 260 °
